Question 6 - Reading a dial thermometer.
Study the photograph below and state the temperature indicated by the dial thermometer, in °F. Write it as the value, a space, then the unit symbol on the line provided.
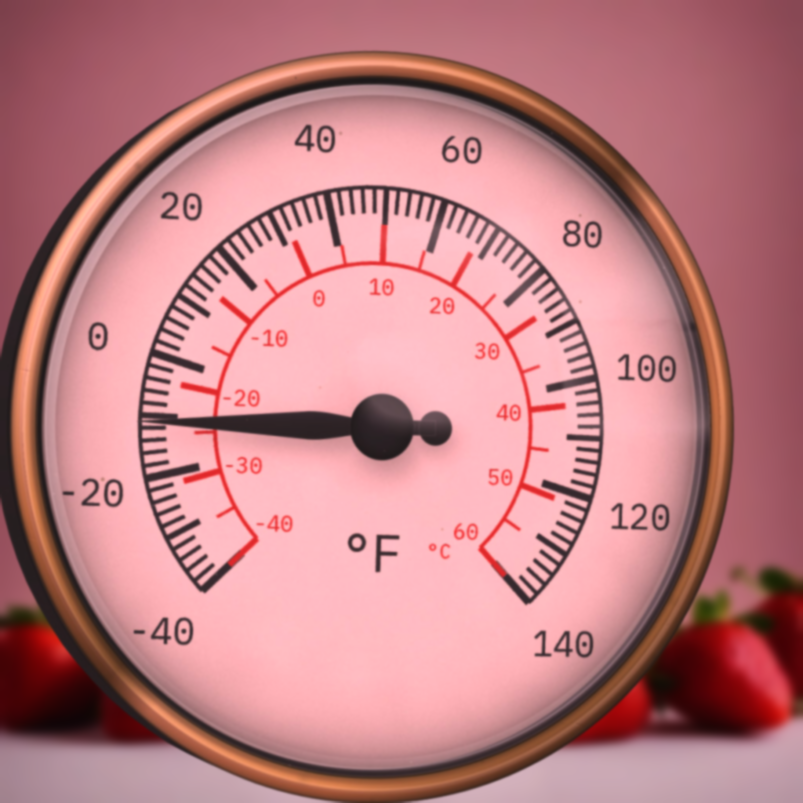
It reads -11 °F
